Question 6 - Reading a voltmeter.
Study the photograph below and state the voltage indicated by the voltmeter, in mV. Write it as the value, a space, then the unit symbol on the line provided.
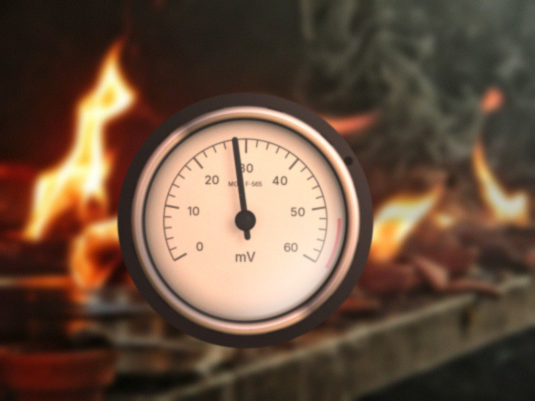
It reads 28 mV
